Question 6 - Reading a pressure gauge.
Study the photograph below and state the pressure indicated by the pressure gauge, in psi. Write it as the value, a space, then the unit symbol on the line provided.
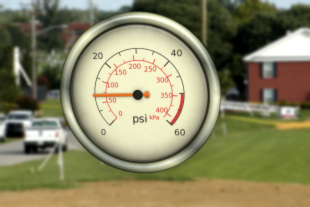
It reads 10 psi
